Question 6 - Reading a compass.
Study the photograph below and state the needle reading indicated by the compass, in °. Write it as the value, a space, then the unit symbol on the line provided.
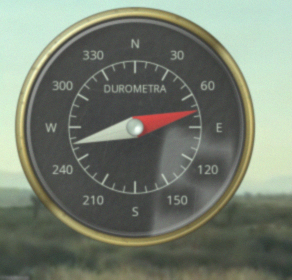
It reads 75 °
